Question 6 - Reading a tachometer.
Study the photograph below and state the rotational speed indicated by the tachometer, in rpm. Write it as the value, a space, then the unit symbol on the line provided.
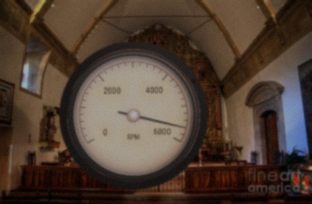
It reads 5600 rpm
